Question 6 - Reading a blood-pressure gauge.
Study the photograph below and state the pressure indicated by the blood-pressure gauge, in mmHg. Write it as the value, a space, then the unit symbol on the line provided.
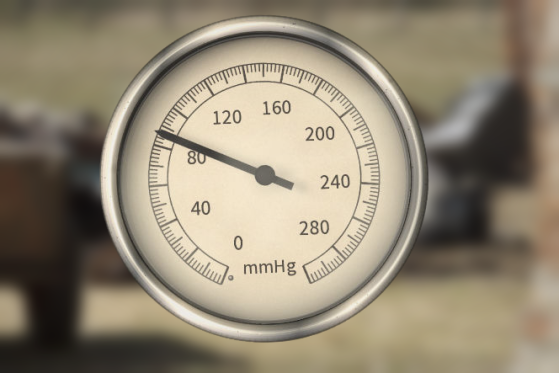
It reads 86 mmHg
